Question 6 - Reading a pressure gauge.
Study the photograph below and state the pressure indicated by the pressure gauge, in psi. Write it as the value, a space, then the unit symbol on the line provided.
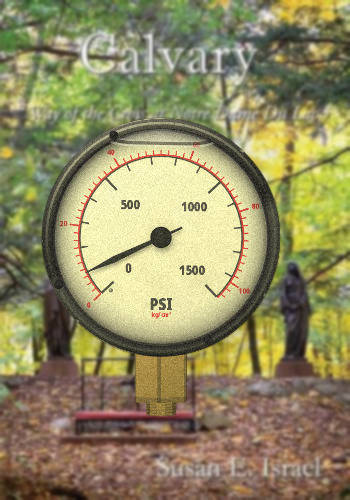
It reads 100 psi
